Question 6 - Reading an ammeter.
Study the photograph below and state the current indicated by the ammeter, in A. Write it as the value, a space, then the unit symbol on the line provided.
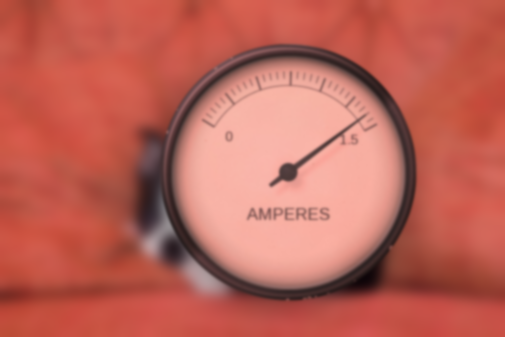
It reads 1.4 A
